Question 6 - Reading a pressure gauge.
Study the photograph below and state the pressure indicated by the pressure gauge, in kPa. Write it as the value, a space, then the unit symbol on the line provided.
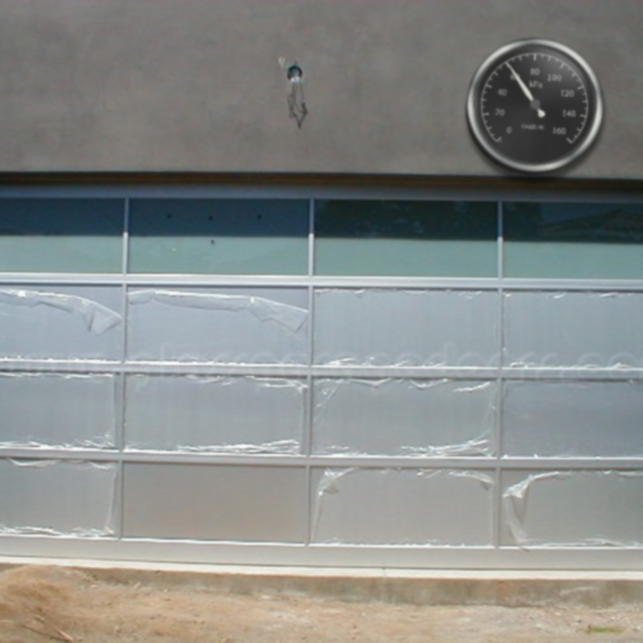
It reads 60 kPa
